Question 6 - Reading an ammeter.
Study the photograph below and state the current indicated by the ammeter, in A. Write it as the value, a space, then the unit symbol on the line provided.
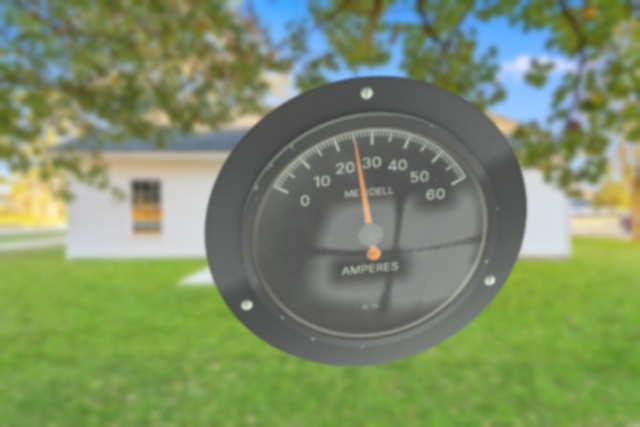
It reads 25 A
